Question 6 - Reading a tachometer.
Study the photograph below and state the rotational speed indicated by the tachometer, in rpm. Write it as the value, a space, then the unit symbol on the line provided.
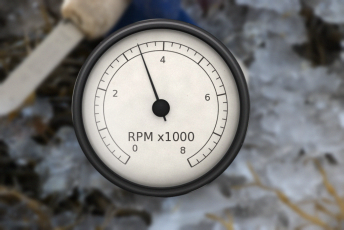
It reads 3400 rpm
